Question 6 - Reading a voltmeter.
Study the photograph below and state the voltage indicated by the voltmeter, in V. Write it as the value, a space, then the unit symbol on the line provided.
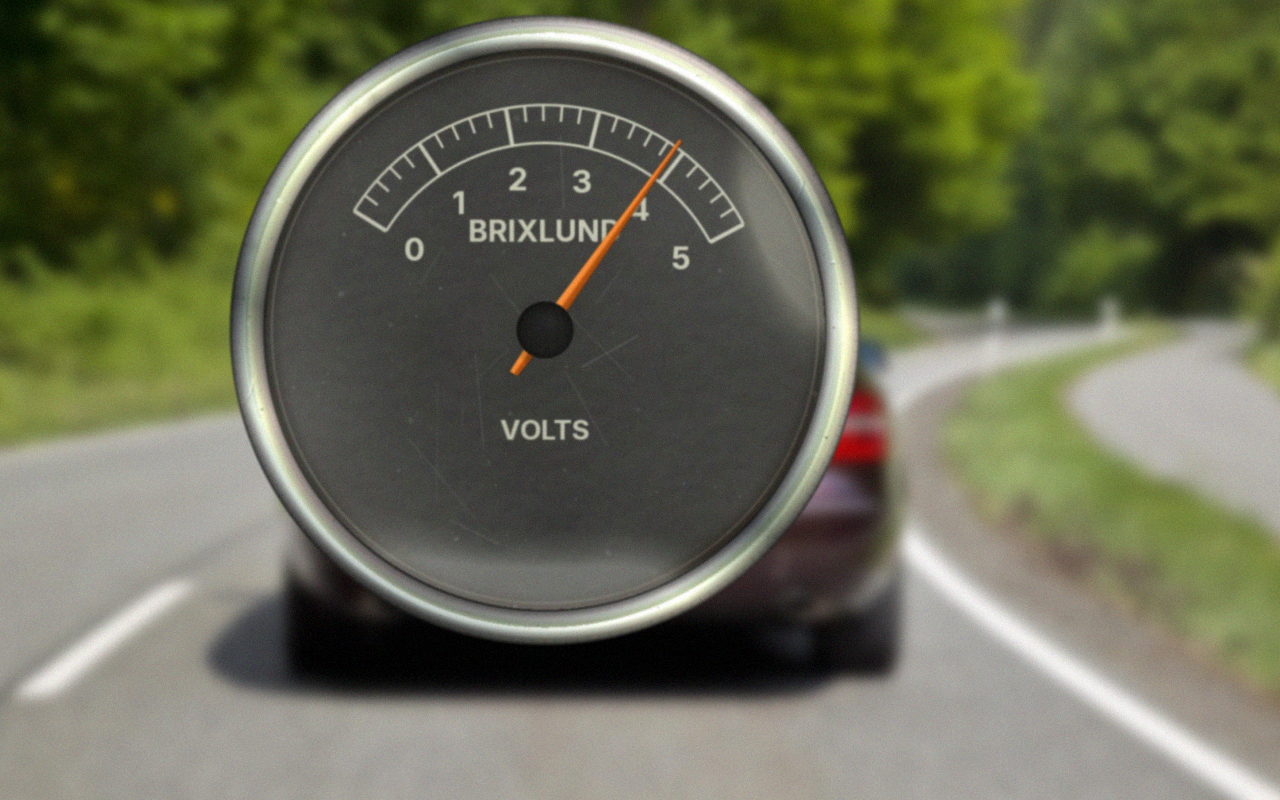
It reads 3.9 V
